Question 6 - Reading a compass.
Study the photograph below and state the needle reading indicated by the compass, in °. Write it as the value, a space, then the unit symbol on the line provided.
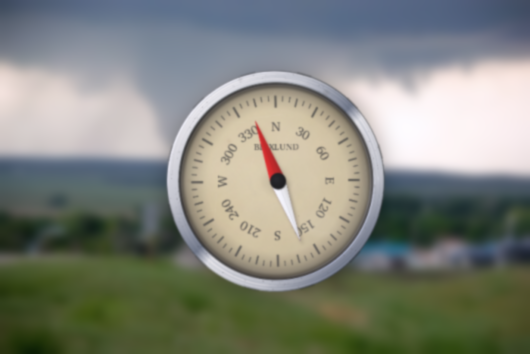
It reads 340 °
